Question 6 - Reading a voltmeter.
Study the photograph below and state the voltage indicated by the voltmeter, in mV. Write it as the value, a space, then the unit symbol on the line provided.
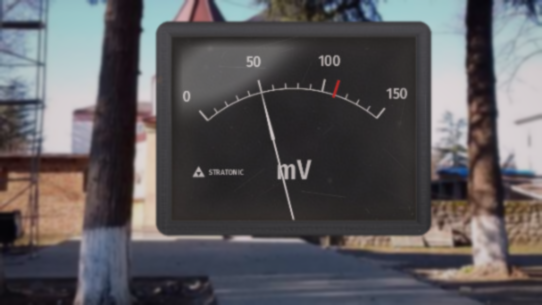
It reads 50 mV
